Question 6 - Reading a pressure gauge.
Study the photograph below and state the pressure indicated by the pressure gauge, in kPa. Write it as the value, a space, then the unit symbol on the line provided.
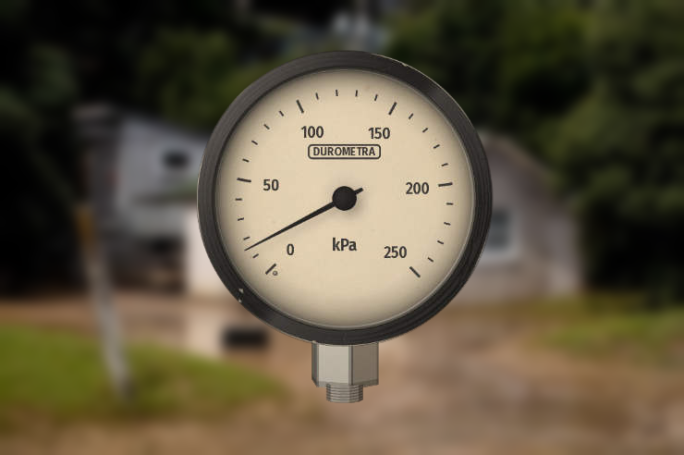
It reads 15 kPa
